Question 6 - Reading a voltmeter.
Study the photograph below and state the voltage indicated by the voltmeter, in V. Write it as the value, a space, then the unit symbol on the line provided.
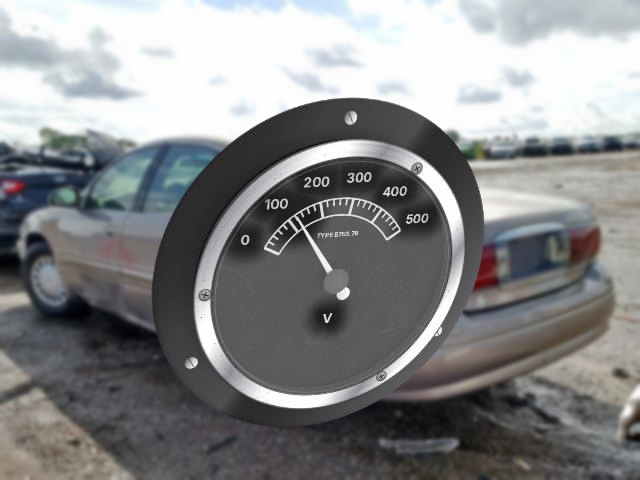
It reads 120 V
